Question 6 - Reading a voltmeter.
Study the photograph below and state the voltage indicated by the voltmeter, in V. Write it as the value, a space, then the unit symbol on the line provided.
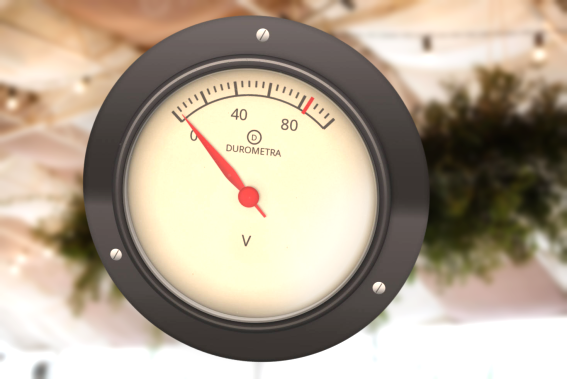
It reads 4 V
